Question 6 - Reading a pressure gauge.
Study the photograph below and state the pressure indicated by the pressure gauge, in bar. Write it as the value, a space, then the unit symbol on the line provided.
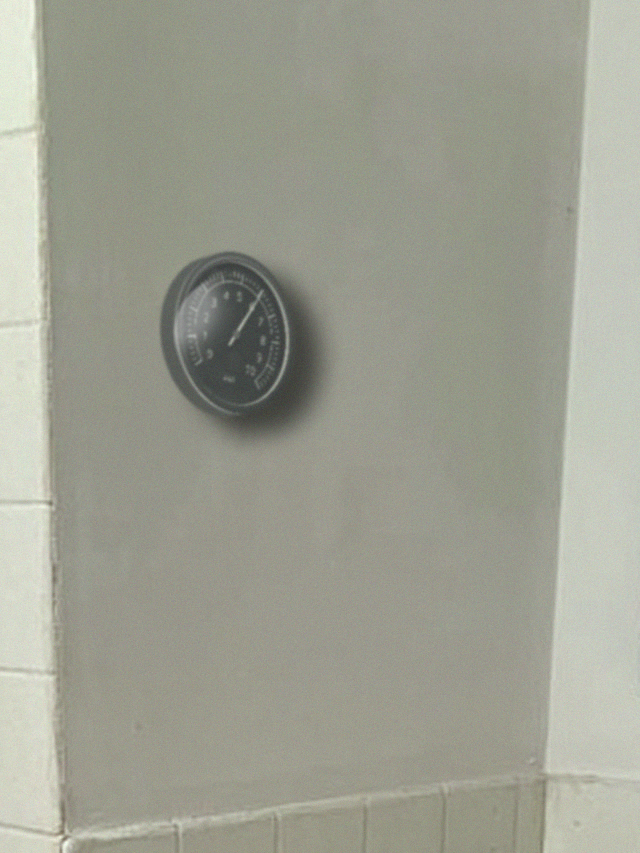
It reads 6 bar
